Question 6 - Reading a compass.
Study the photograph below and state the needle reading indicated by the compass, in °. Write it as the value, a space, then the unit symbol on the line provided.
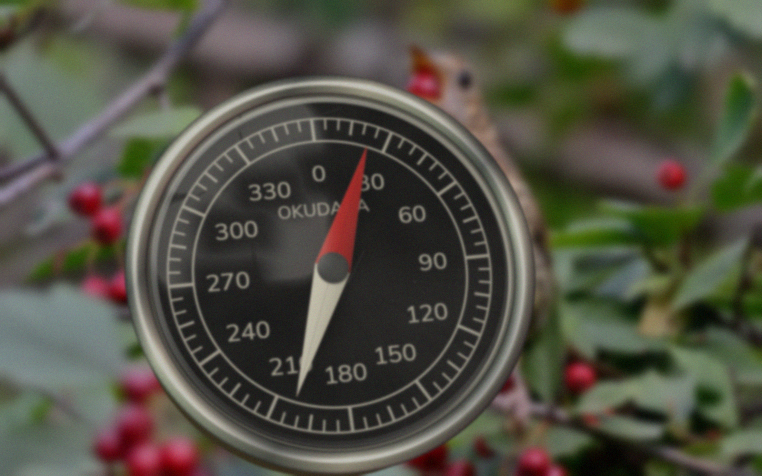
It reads 22.5 °
